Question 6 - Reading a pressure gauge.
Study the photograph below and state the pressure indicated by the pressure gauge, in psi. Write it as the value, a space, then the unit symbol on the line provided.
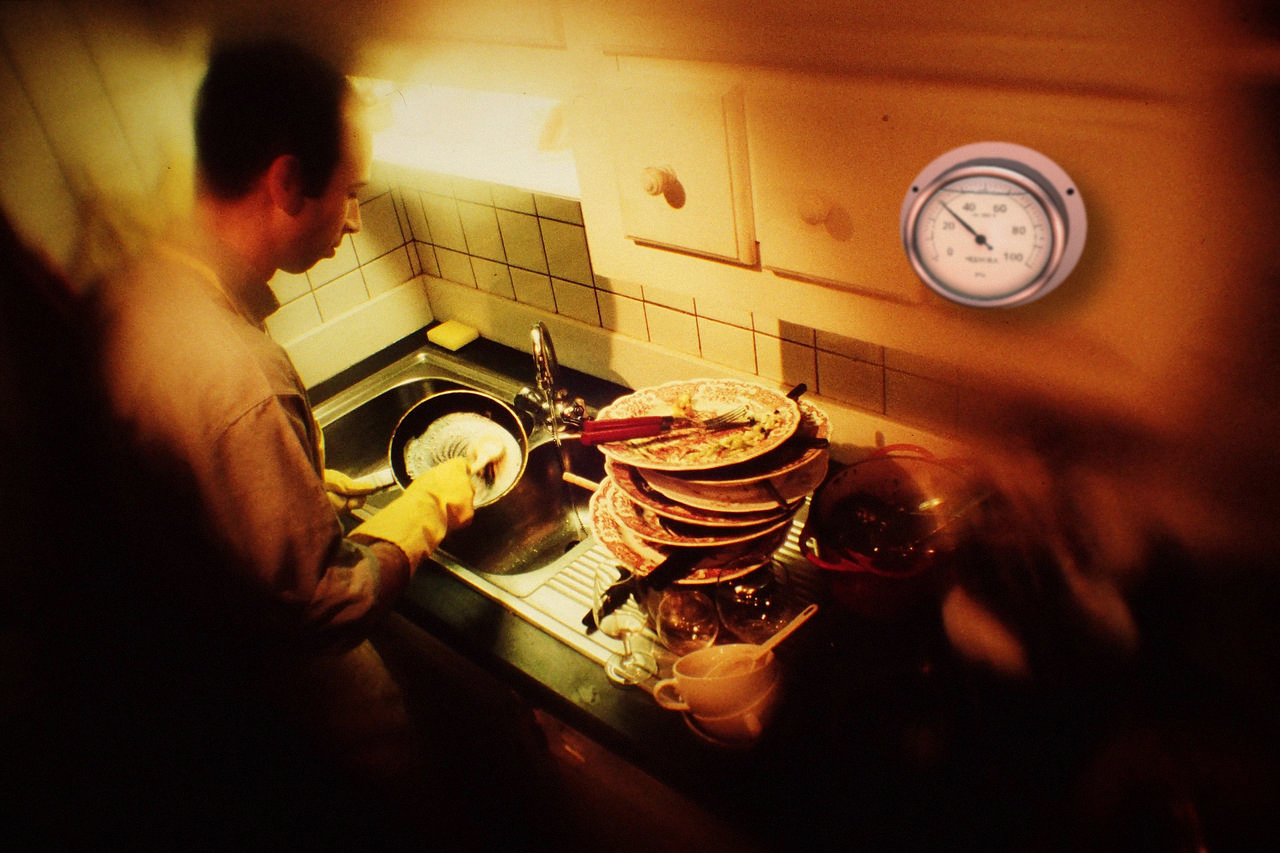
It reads 30 psi
